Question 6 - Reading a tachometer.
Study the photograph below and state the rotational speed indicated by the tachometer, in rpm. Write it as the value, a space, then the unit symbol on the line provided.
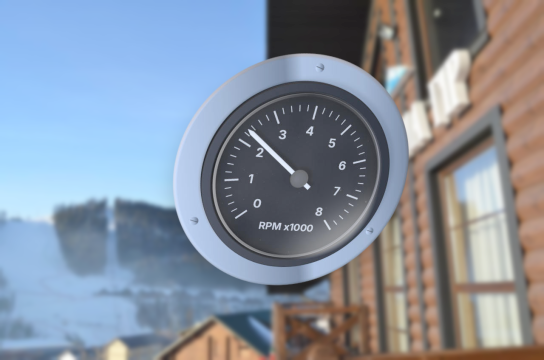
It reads 2300 rpm
